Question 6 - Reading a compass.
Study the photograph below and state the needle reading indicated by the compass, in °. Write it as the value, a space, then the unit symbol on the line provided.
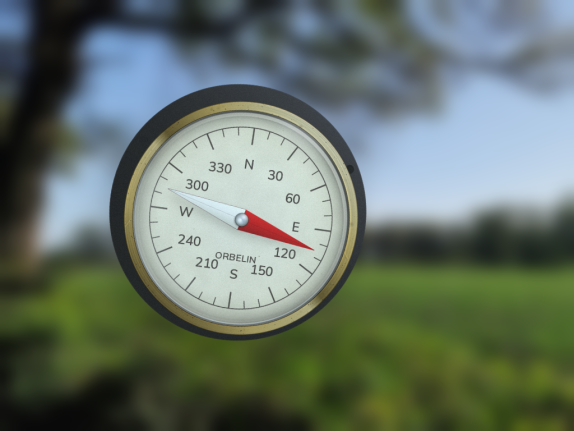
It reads 105 °
